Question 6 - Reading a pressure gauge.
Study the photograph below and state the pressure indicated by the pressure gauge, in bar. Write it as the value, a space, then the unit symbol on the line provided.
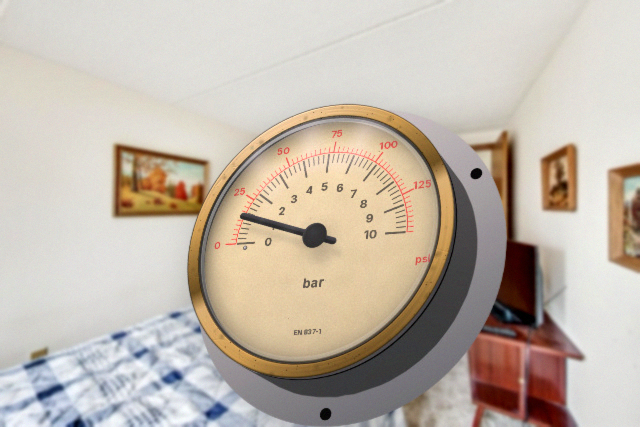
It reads 1 bar
